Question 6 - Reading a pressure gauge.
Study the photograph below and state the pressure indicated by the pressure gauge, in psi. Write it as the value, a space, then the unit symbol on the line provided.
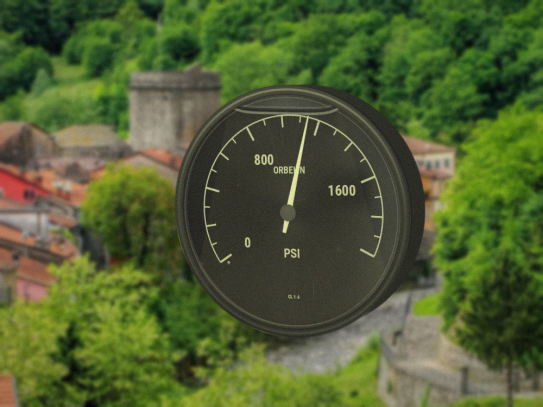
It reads 1150 psi
